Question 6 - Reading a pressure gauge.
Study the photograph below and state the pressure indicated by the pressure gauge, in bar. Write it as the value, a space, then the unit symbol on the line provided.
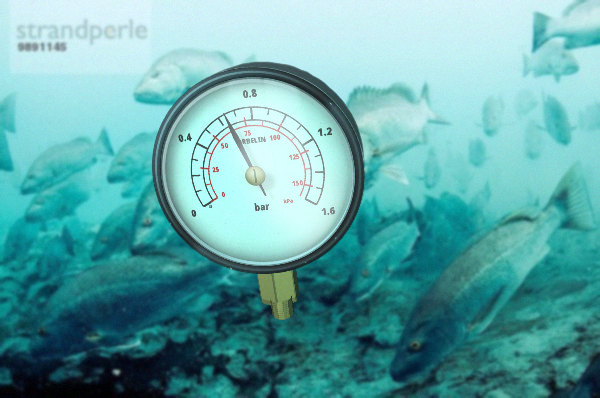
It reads 0.65 bar
